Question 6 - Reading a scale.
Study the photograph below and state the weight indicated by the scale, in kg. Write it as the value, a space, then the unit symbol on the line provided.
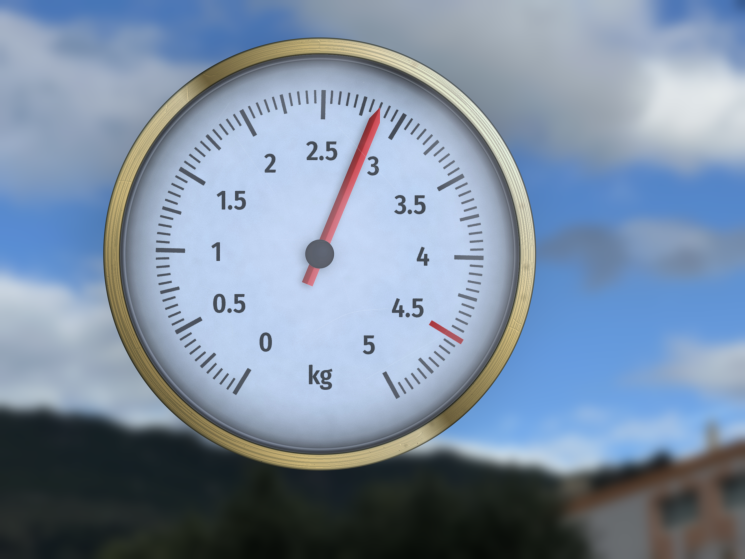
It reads 2.85 kg
